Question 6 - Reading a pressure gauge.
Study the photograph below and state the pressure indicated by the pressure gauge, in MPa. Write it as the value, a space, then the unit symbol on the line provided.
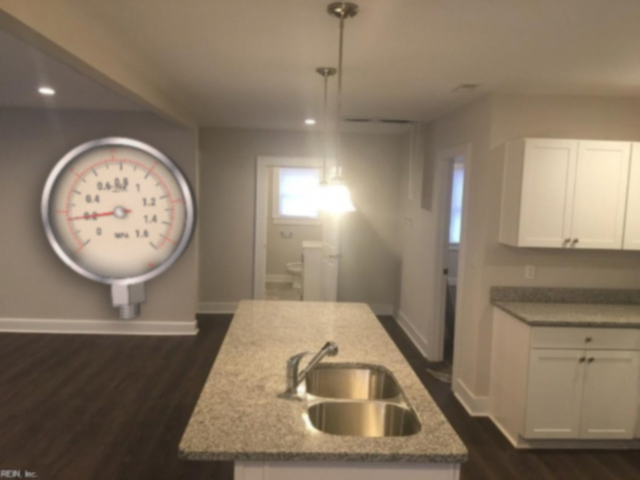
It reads 0.2 MPa
